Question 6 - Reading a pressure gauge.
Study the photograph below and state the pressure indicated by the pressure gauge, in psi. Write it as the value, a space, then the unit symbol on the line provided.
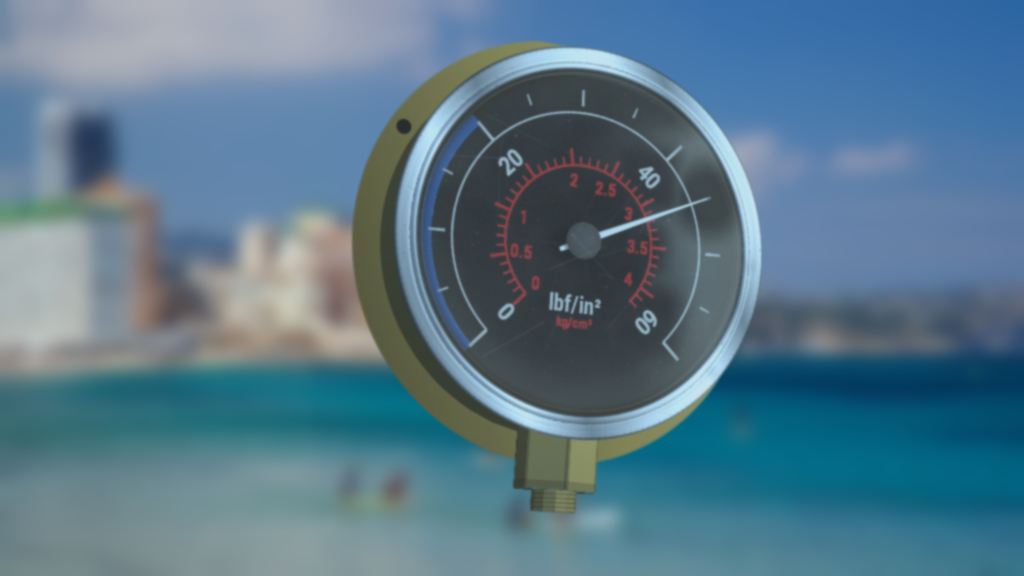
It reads 45 psi
